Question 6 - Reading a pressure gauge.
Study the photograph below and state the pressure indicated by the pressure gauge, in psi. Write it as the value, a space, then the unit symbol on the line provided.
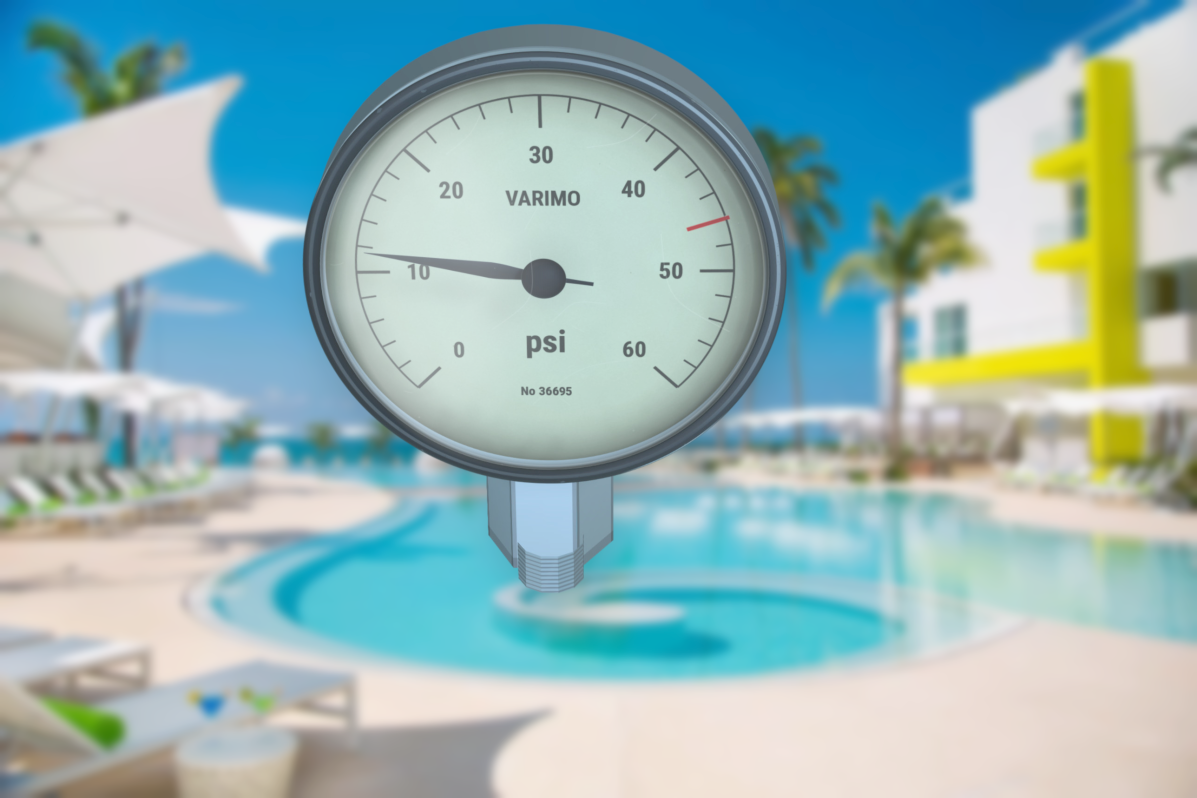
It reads 12 psi
